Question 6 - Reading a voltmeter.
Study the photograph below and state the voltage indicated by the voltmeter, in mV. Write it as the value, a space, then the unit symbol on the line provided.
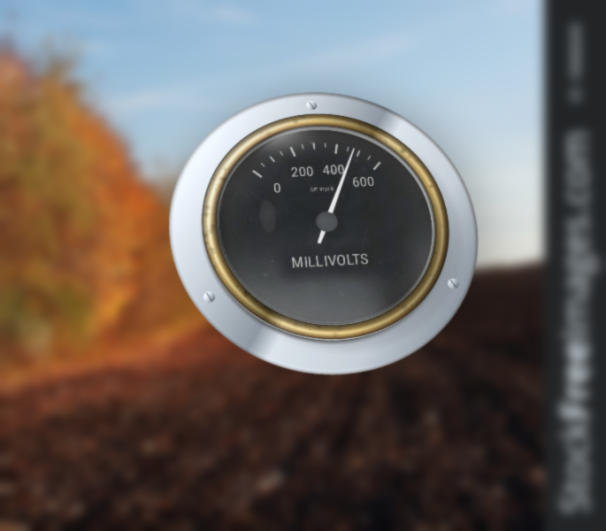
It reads 475 mV
